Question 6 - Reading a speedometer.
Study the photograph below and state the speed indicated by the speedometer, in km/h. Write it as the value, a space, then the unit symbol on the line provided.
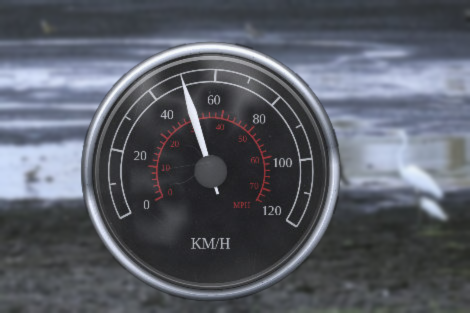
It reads 50 km/h
